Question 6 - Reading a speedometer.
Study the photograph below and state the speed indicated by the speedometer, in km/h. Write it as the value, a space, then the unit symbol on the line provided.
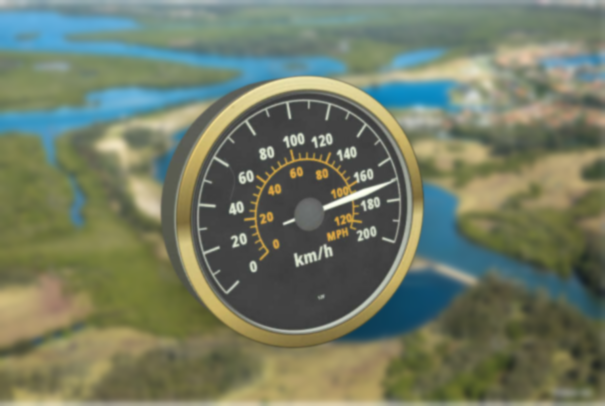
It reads 170 km/h
